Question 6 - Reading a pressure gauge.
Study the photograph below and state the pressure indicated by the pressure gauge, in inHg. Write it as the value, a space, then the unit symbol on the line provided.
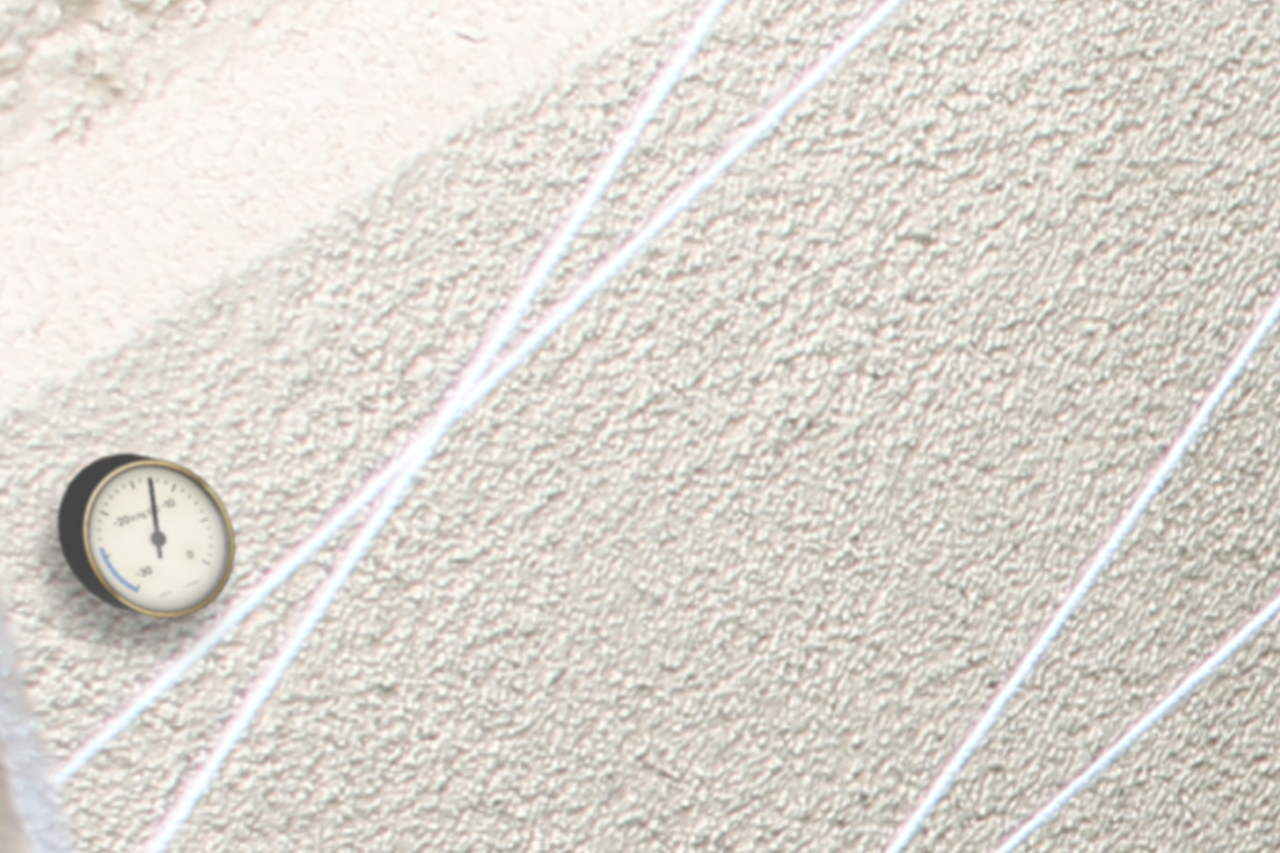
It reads -13 inHg
